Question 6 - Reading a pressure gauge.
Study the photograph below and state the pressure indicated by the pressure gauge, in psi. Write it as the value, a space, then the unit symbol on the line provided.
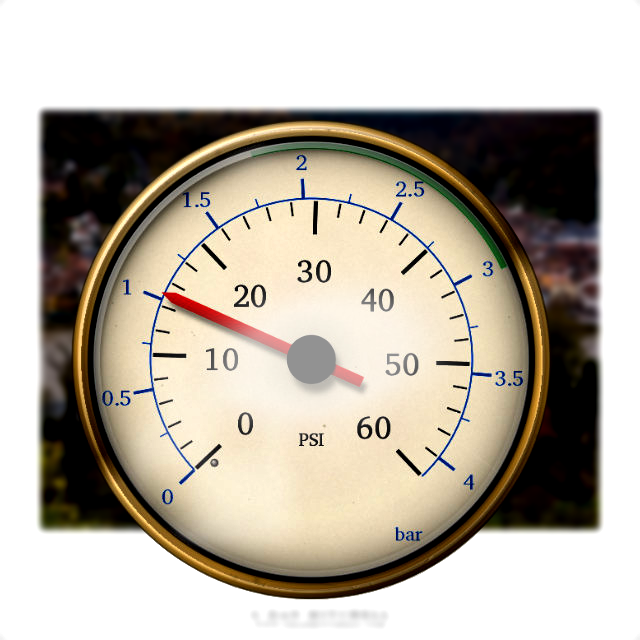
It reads 15 psi
